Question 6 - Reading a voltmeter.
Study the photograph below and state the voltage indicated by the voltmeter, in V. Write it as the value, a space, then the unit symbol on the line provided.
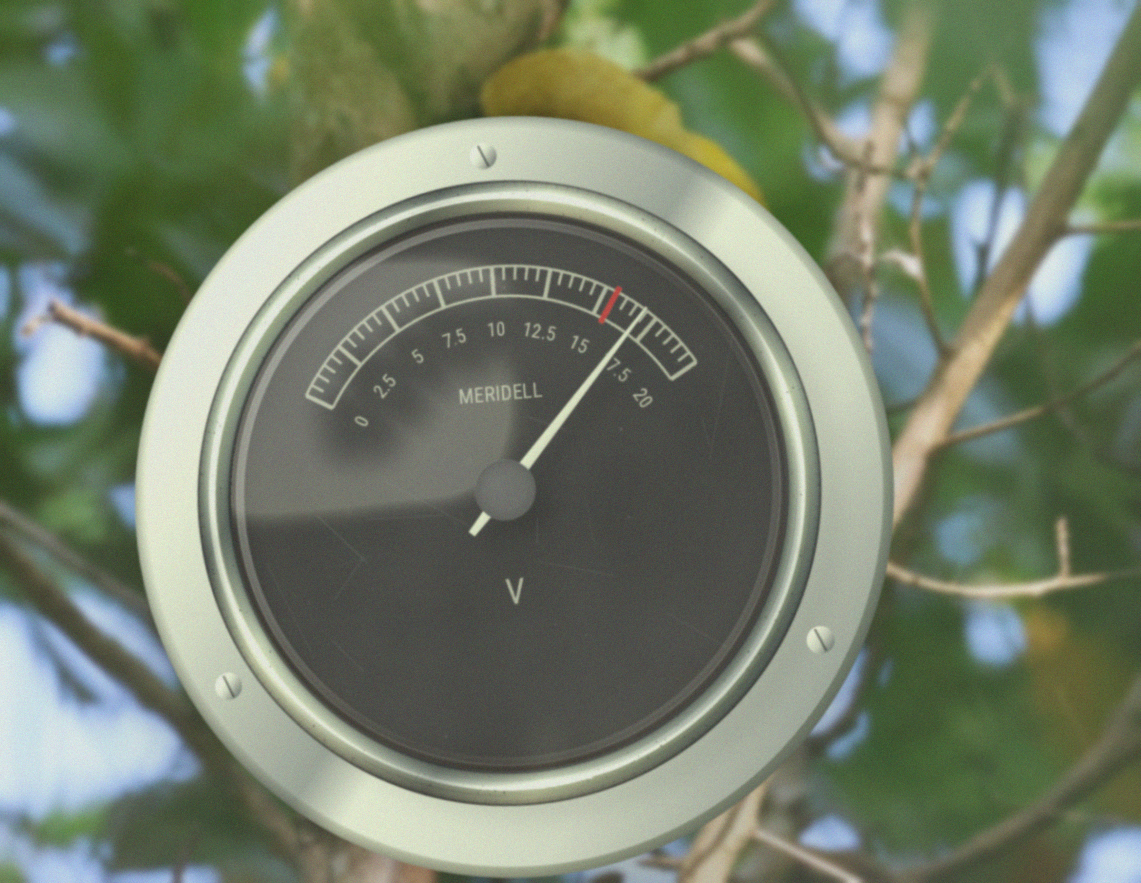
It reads 17 V
